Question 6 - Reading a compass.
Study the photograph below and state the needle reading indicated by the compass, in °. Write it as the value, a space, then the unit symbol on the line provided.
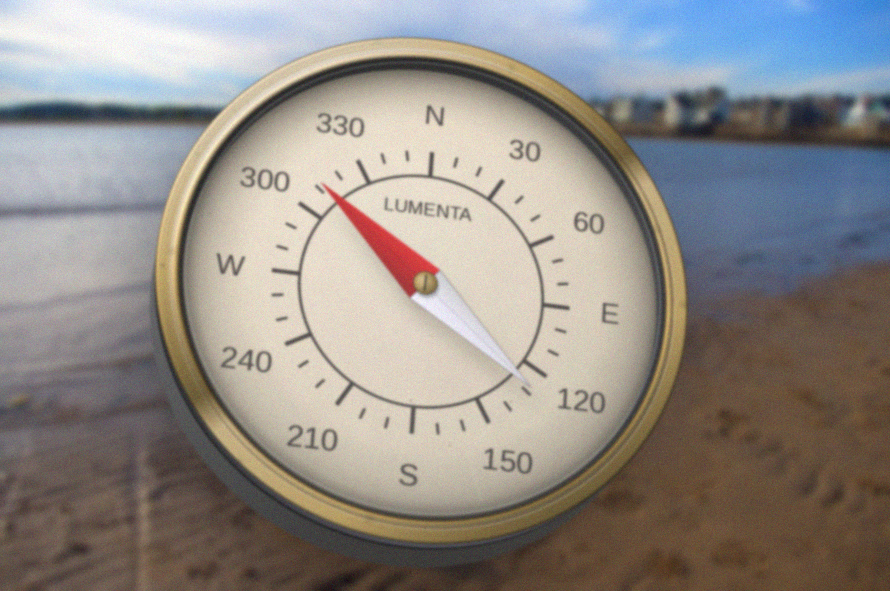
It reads 310 °
